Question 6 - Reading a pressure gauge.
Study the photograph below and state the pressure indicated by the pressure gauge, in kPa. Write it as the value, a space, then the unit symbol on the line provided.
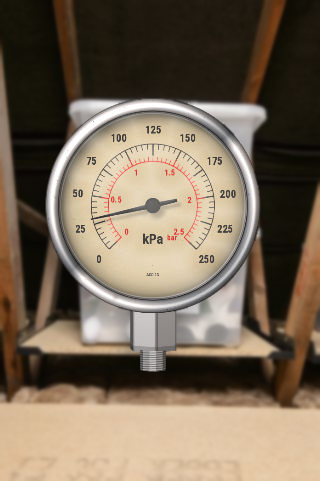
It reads 30 kPa
